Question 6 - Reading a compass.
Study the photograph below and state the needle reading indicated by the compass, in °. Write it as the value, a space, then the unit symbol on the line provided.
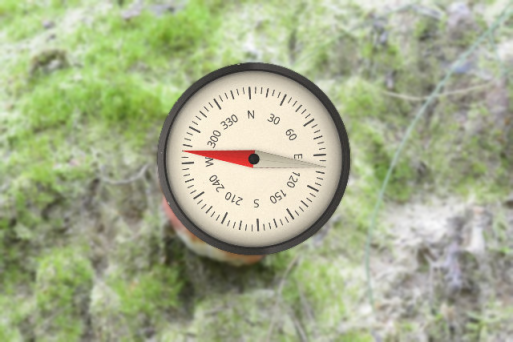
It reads 280 °
